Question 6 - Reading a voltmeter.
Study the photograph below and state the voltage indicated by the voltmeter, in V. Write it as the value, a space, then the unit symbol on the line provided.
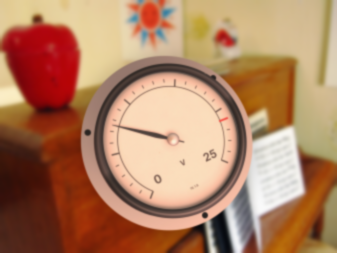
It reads 7.5 V
